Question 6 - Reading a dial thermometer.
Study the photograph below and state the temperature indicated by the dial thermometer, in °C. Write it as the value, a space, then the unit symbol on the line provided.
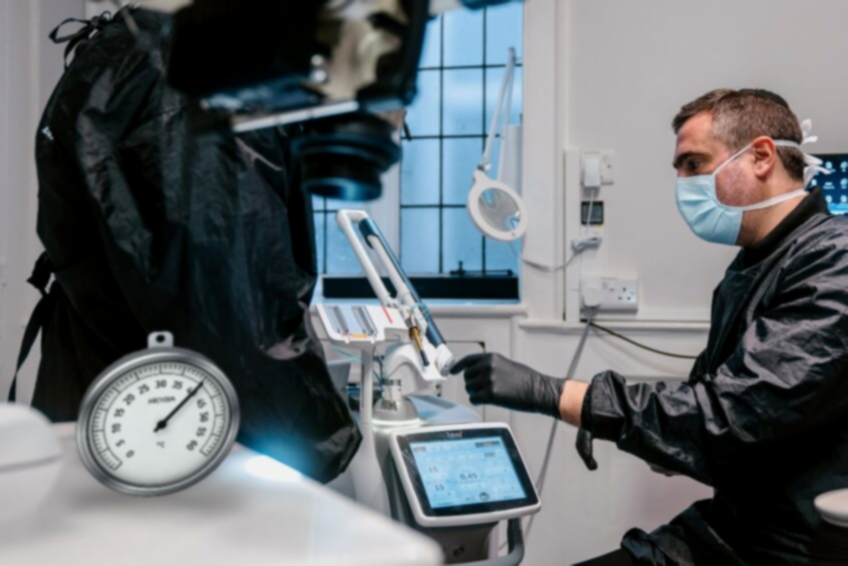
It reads 40 °C
